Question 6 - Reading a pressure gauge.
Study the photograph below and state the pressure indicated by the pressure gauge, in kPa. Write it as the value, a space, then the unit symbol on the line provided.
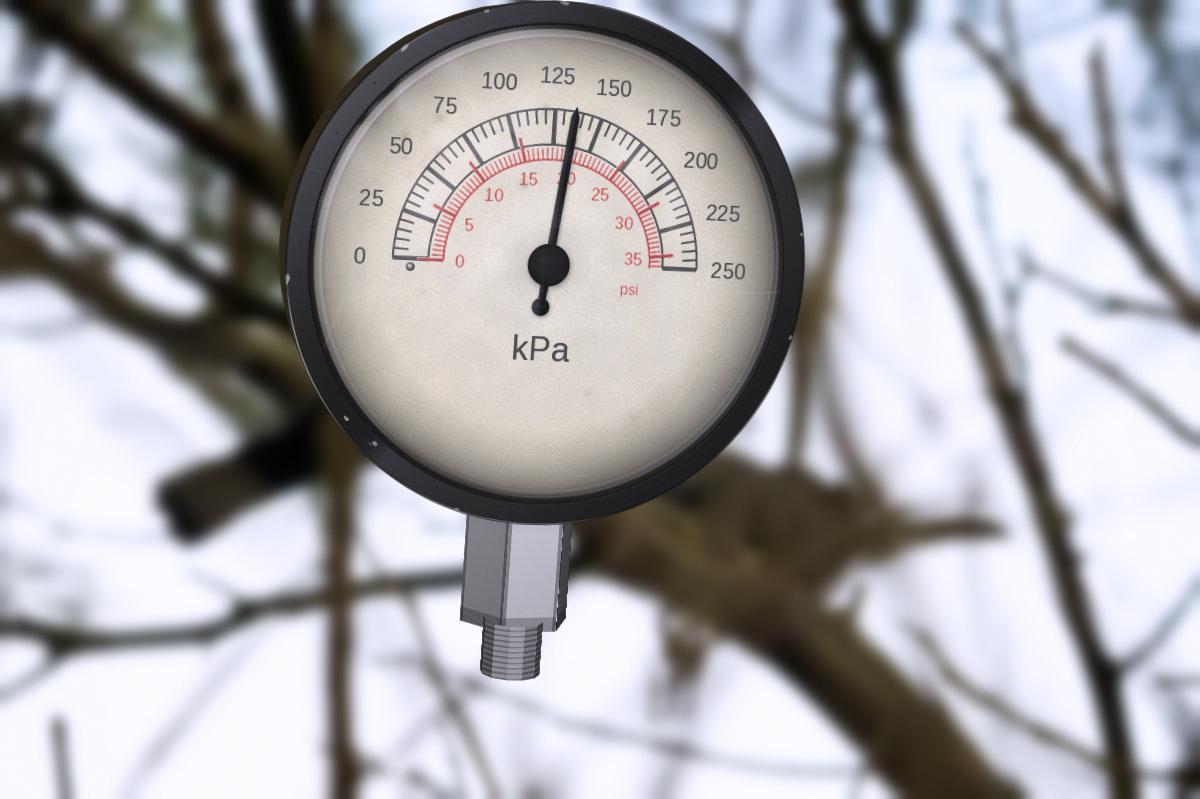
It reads 135 kPa
